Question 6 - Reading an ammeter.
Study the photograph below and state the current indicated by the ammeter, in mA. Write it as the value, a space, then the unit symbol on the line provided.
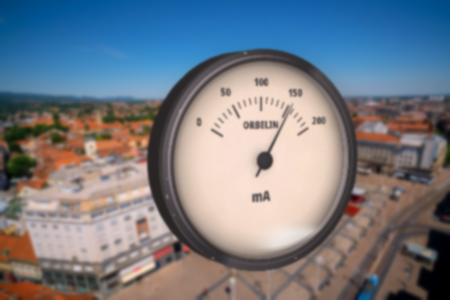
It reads 150 mA
